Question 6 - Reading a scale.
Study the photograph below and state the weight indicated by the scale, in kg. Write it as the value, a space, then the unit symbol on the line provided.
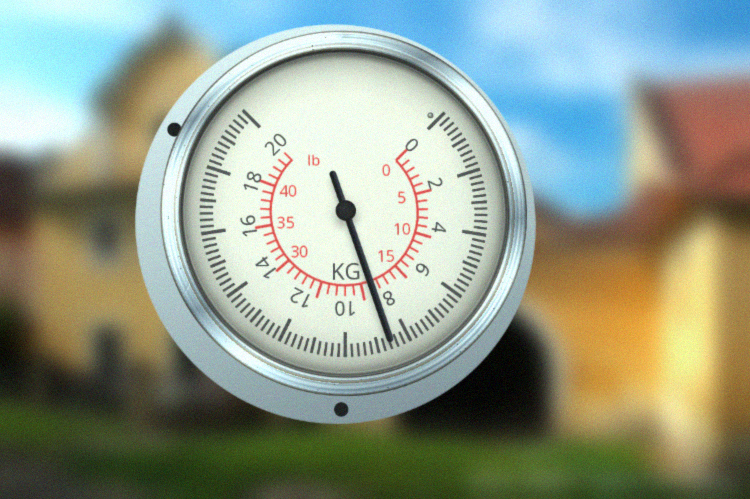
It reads 8.6 kg
